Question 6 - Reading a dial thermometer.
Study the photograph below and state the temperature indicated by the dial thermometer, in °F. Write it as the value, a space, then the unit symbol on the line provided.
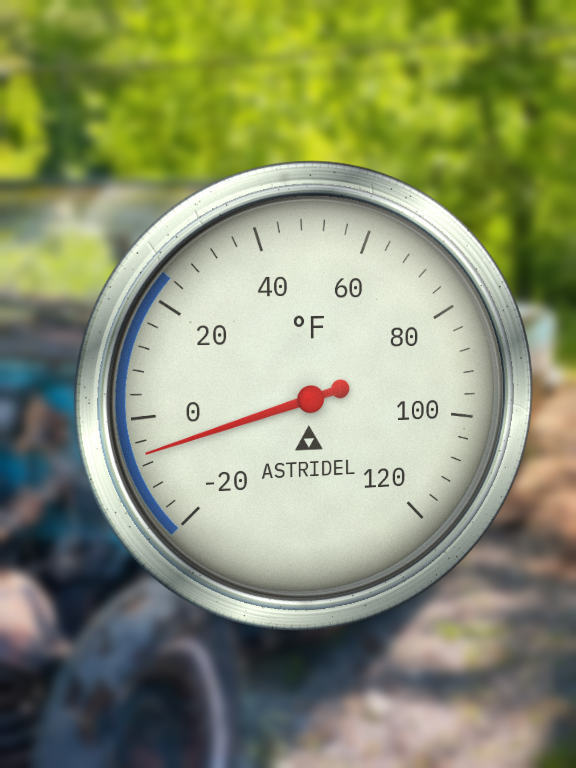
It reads -6 °F
